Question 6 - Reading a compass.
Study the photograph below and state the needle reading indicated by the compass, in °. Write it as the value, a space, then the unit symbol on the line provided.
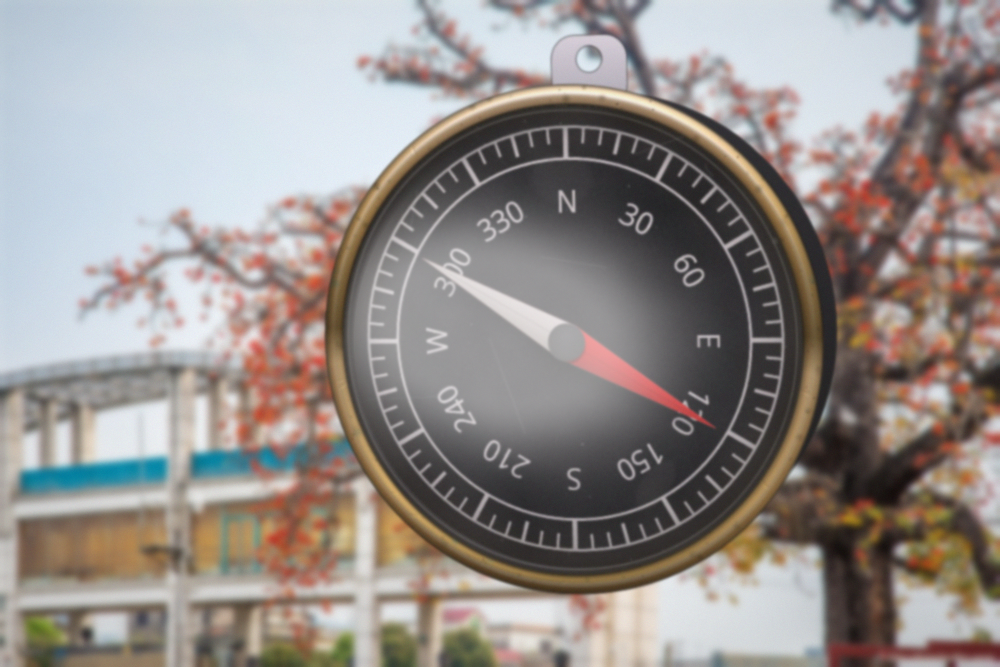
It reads 120 °
